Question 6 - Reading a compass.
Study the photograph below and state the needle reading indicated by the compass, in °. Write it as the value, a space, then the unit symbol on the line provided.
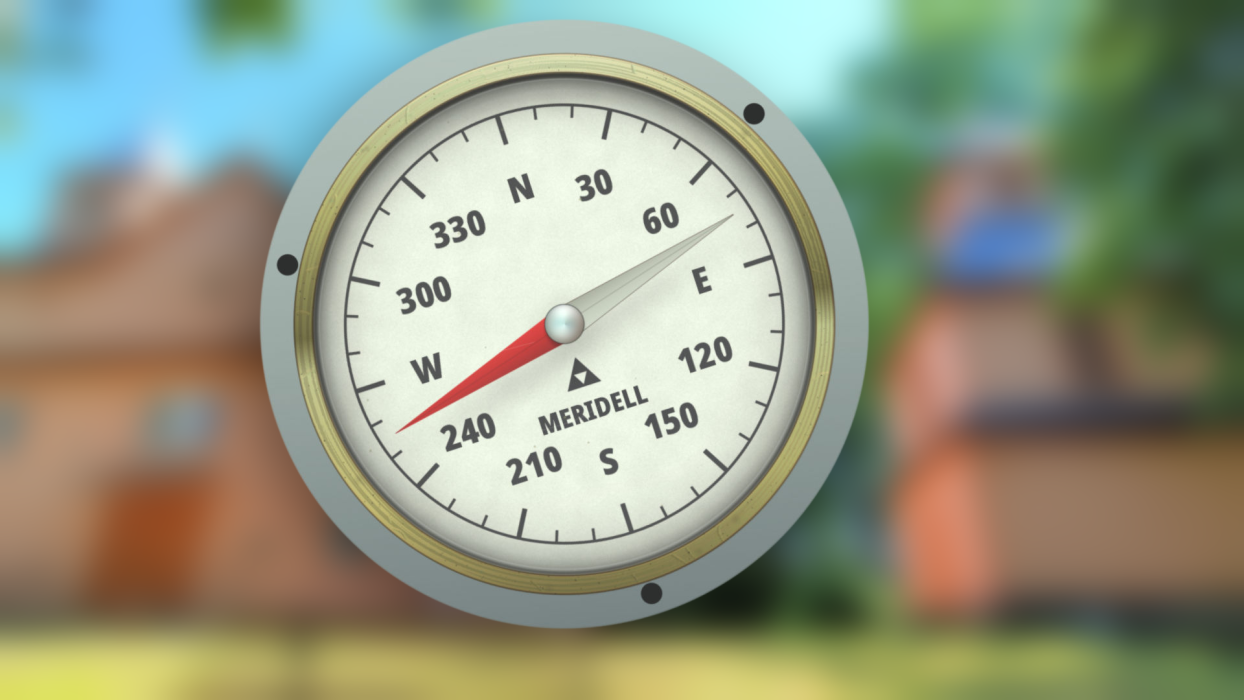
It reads 255 °
